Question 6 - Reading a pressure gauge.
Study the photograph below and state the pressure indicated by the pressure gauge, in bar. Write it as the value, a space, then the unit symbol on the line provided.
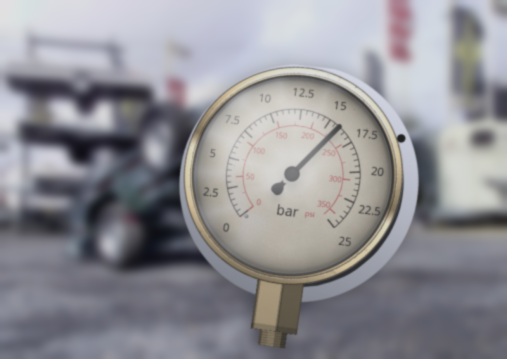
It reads 16 bar
